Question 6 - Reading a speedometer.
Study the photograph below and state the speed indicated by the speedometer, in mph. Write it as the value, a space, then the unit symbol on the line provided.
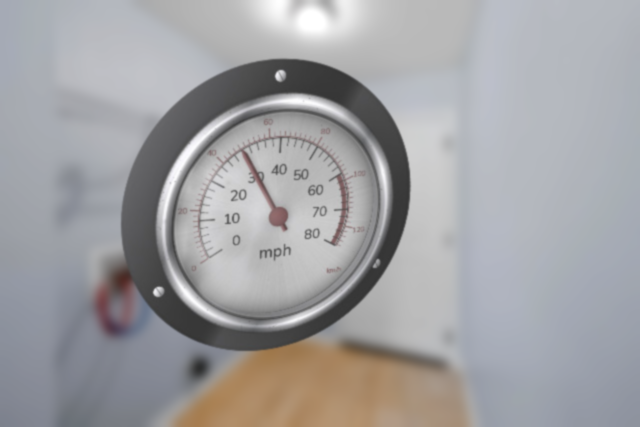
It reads 30 mph
